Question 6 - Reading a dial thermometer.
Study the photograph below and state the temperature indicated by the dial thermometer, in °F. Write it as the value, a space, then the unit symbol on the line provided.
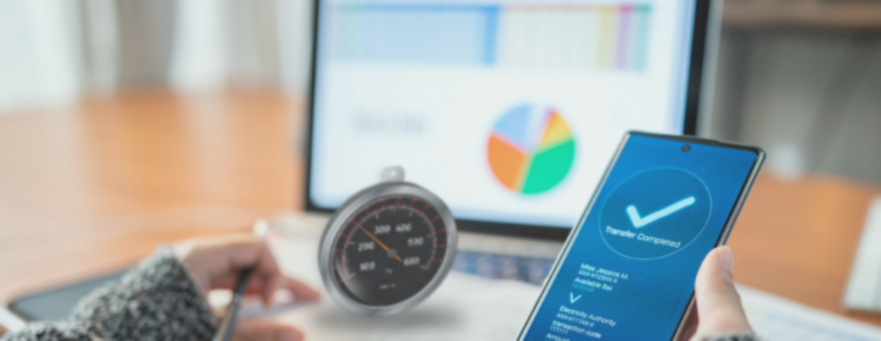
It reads 250 °F
